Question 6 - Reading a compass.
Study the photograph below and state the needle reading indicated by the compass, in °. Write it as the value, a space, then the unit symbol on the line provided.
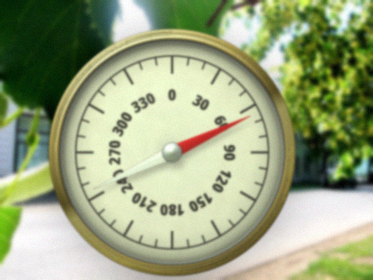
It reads 65 °
